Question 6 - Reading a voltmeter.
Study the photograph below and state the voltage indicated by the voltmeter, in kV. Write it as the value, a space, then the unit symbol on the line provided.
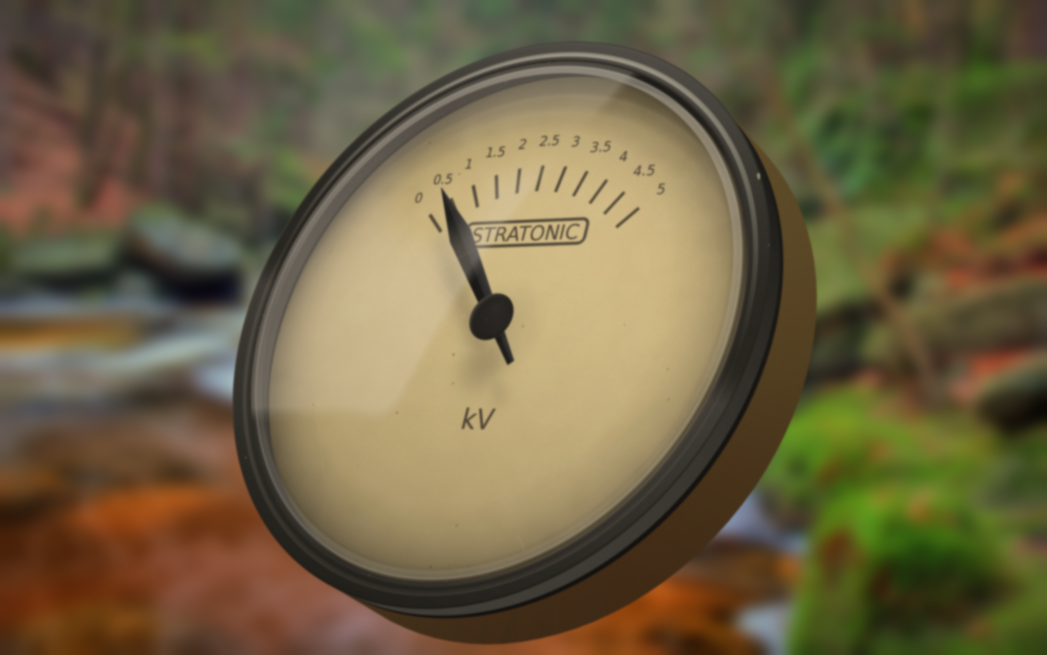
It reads 0.5 kV
